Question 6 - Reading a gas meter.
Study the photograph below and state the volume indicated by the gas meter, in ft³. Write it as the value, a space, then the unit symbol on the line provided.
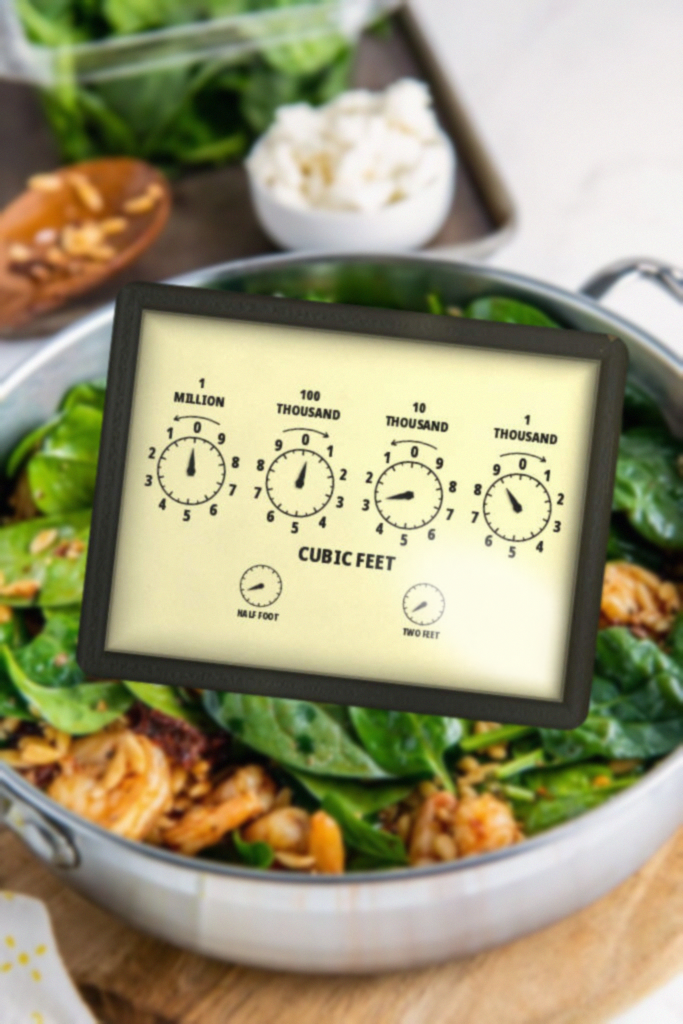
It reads 2900 ft³
